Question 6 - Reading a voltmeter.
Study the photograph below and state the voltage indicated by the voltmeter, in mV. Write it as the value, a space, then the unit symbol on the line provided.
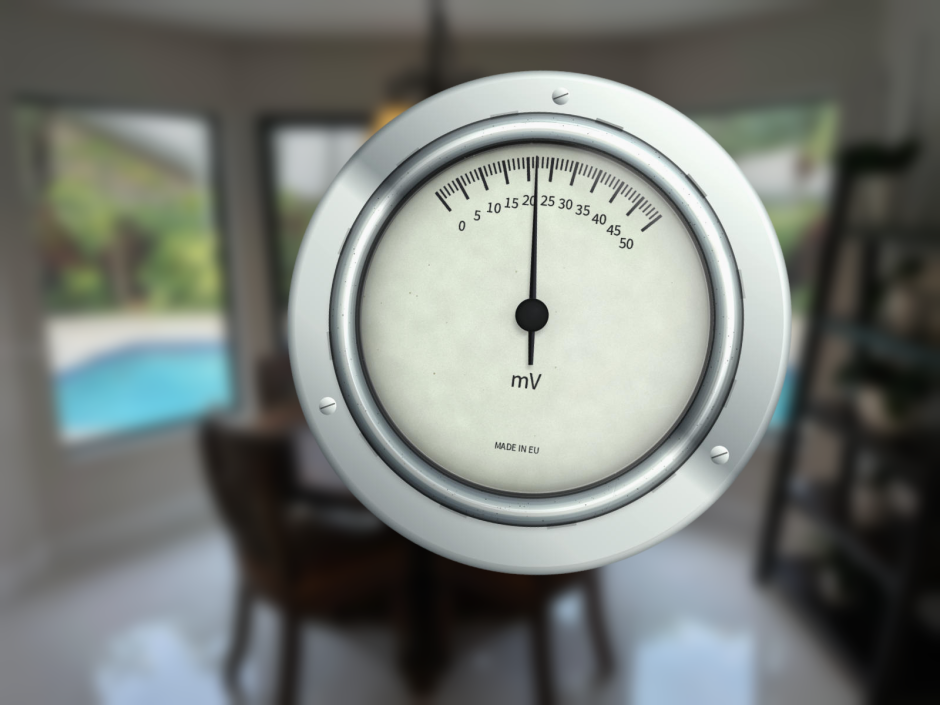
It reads 22 mV
